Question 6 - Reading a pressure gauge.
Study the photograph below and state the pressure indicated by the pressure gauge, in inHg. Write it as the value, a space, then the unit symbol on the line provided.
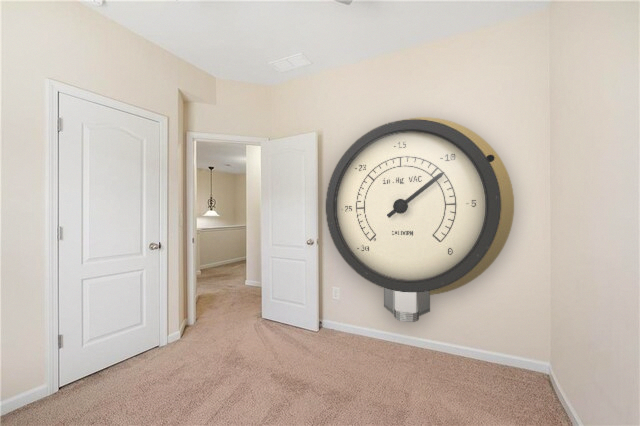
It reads -9 inHg
